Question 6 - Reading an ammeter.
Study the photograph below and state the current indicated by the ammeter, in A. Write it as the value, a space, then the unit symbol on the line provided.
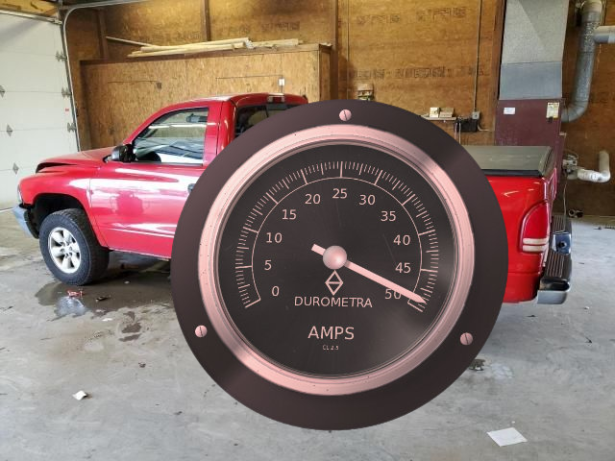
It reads 49 A
